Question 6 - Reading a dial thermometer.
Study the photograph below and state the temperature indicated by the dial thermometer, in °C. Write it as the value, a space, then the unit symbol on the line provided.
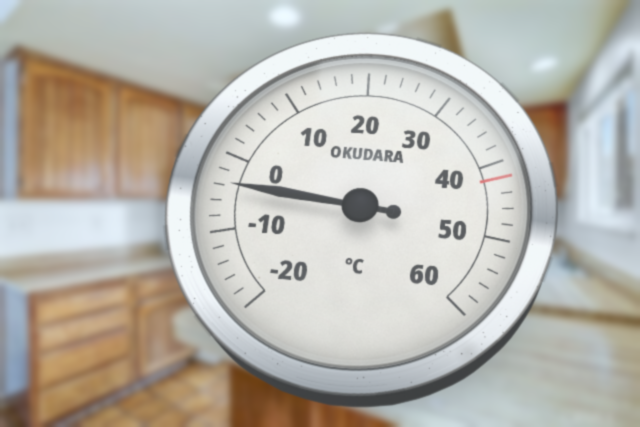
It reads -4 °C
